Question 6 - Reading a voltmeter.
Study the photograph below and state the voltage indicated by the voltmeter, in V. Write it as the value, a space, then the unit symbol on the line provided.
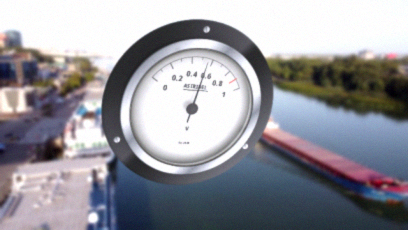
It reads 0.55 V
